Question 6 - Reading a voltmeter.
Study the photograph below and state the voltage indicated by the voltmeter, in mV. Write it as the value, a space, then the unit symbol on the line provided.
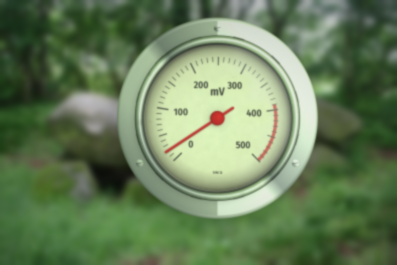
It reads 20 mV
